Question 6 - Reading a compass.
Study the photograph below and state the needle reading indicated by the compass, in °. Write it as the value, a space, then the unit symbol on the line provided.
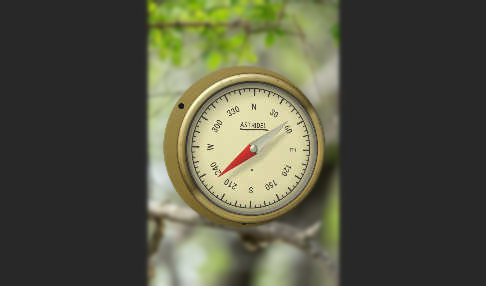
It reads 230 °
